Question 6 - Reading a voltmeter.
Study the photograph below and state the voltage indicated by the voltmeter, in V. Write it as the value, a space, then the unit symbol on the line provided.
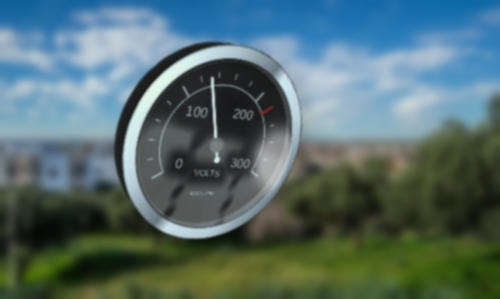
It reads 130 V
